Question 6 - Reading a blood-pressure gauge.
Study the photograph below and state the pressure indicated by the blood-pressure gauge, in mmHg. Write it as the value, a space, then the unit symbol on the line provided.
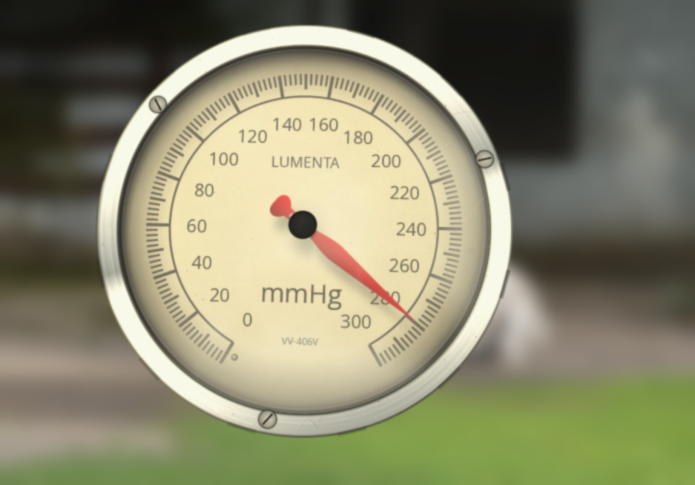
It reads 280 mmHg
